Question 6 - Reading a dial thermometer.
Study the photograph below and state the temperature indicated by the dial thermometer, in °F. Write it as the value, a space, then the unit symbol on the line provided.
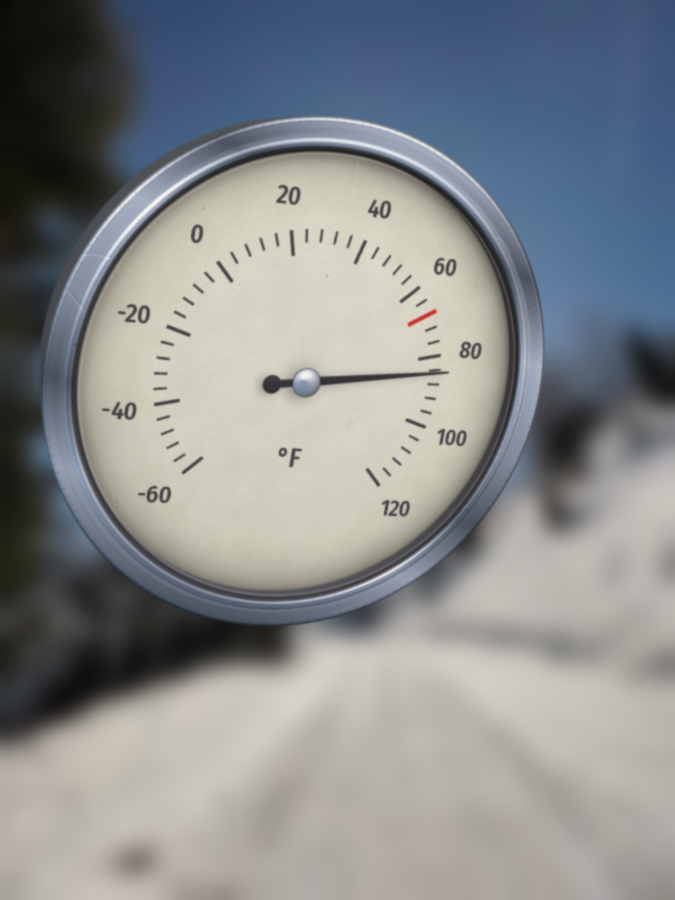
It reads 84 °F
